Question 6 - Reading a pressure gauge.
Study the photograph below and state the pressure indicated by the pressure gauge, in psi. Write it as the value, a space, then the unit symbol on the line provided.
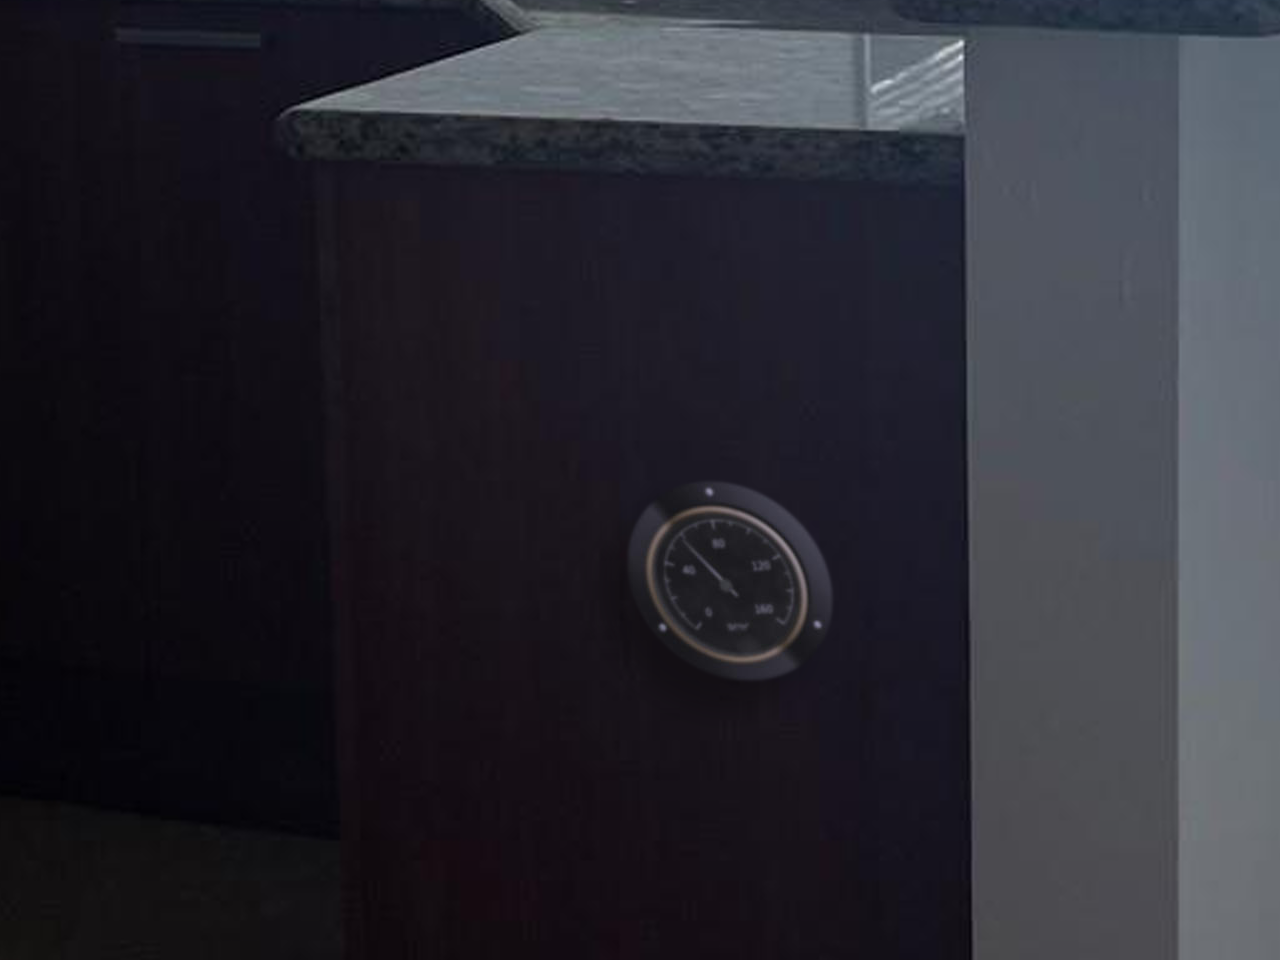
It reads 60 psi
